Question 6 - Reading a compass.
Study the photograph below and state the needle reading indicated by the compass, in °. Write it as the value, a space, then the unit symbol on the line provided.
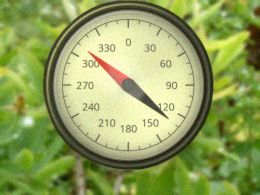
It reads 310 °
